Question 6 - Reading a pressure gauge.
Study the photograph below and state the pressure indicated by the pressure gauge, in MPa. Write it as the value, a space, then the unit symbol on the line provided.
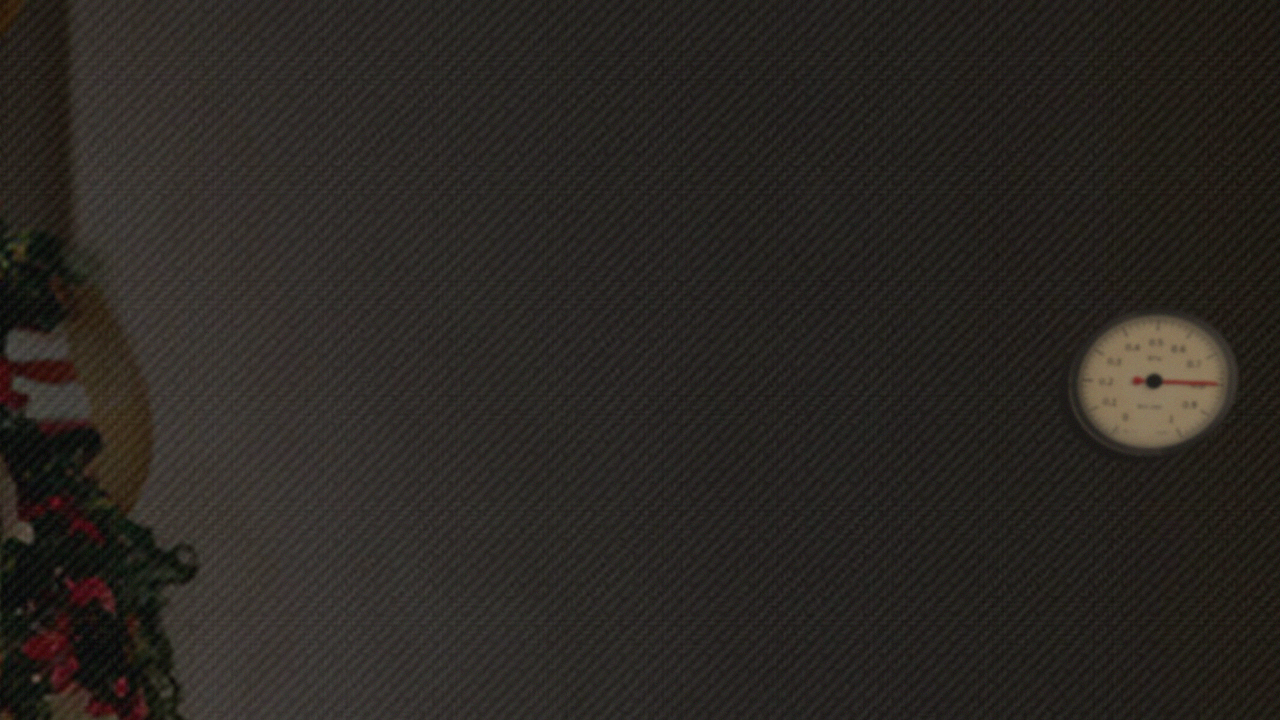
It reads 0.8 MPa
